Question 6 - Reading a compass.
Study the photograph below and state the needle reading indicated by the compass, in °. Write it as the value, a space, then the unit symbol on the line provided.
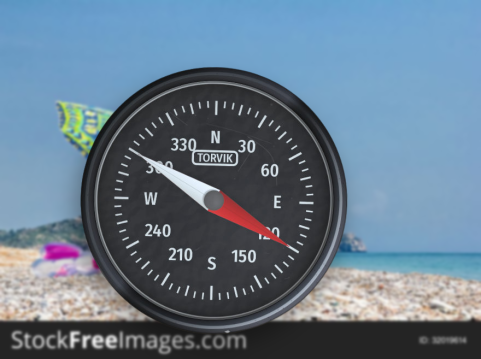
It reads 120 °
